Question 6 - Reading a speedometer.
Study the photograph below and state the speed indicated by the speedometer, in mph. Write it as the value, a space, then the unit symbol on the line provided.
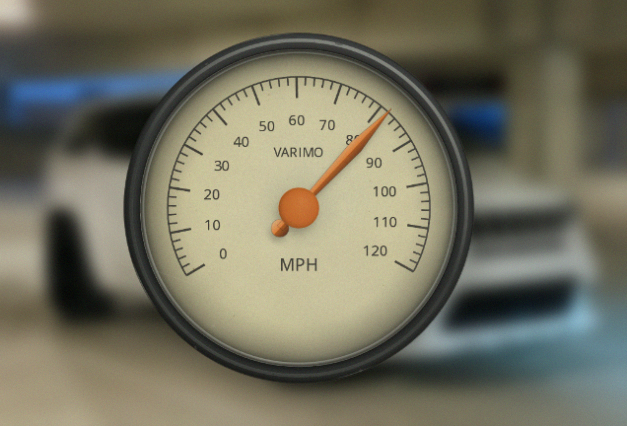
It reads 82 mph
